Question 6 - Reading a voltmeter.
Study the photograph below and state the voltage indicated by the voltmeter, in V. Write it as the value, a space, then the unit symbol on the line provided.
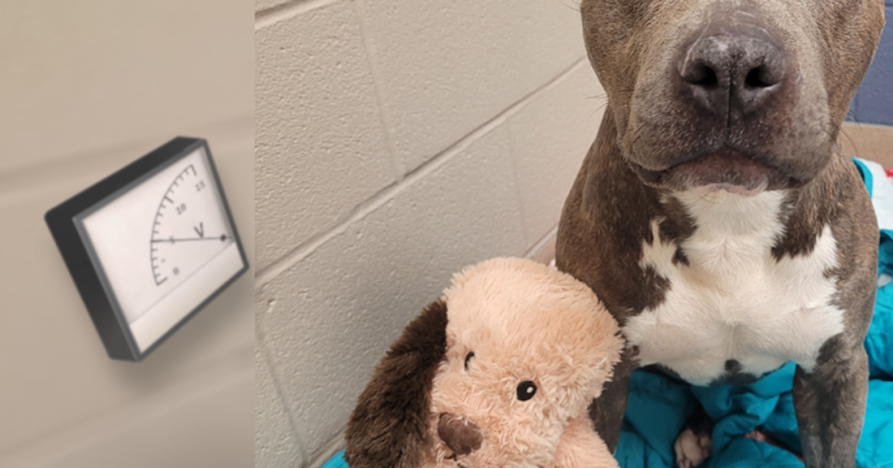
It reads 5 V
